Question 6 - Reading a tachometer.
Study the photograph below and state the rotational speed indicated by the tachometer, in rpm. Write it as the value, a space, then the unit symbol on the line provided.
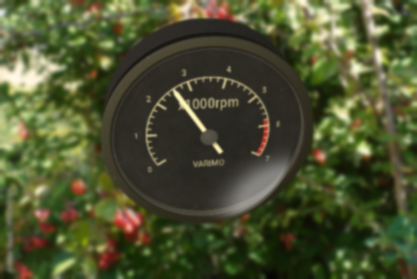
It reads 2600 rpm
